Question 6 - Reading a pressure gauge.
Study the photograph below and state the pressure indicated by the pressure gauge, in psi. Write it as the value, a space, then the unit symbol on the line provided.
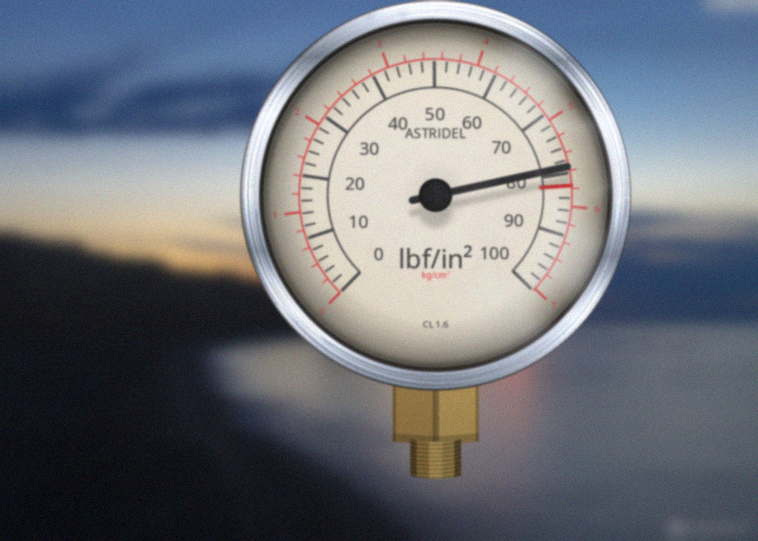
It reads 79 psi
